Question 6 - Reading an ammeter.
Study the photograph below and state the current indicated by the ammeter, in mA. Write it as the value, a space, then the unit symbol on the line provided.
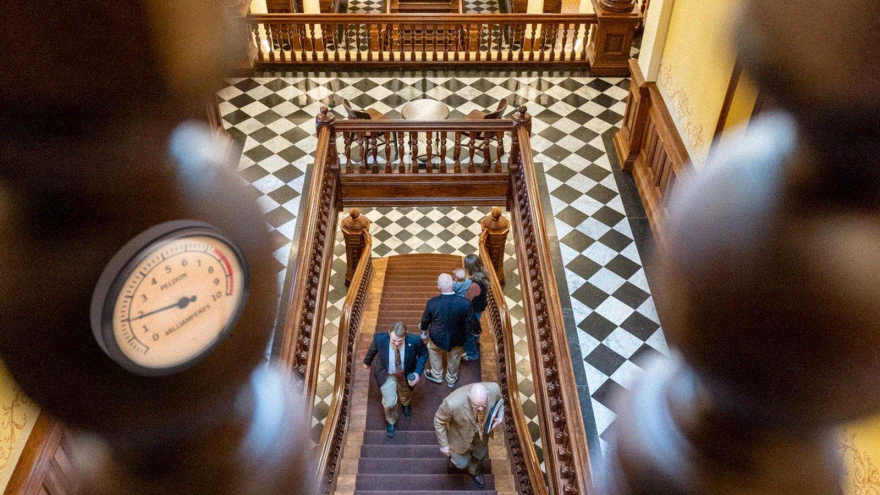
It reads 2 mA
